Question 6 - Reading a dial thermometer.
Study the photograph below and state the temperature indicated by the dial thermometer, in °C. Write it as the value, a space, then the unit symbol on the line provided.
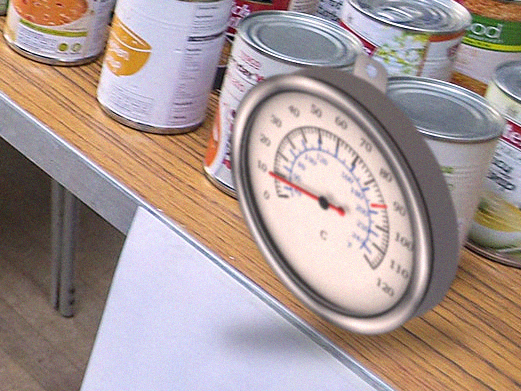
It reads 10 °C
